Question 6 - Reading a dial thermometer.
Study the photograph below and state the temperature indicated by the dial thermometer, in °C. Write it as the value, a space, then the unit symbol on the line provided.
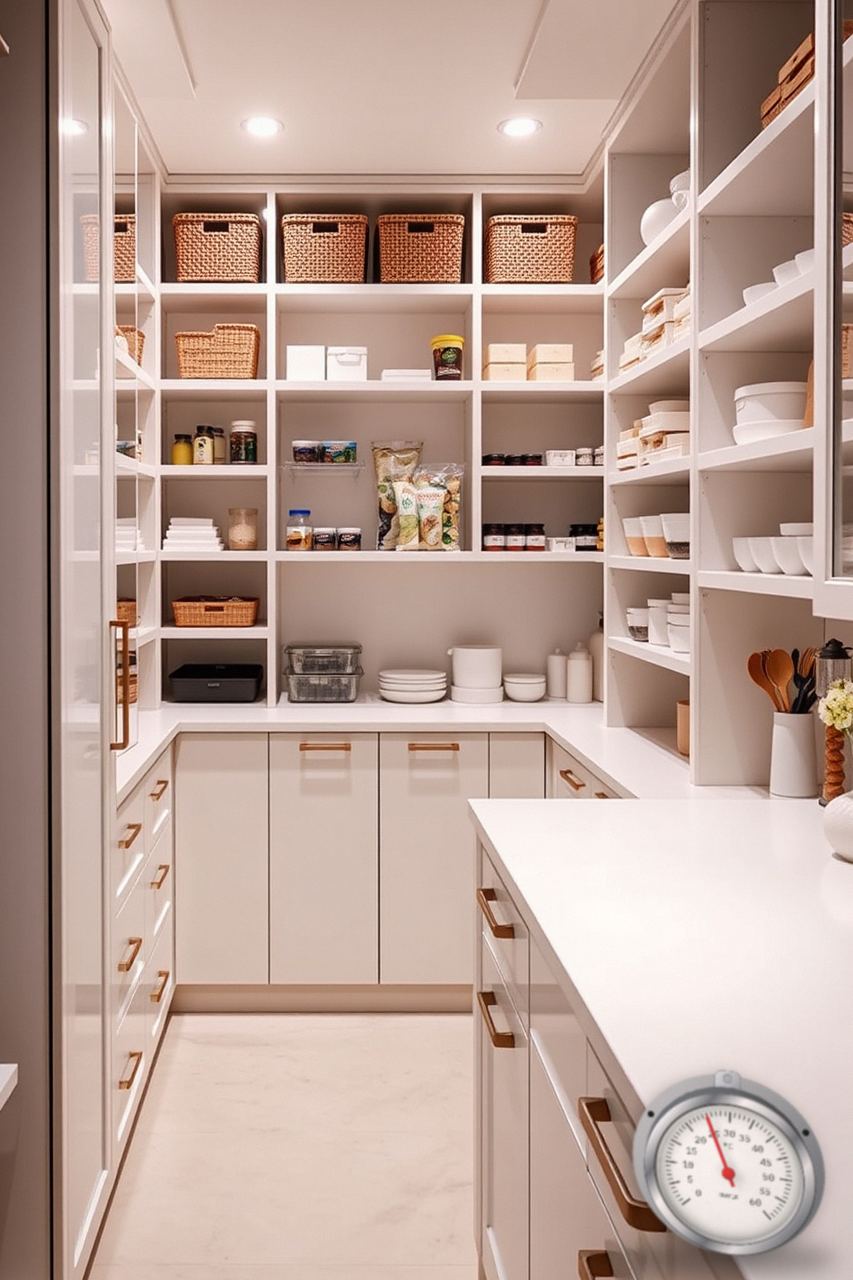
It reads 25 °C
